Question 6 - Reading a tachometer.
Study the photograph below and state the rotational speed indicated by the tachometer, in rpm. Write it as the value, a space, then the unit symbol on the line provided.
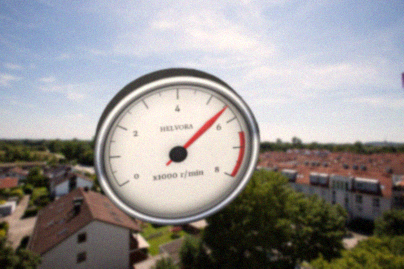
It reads 5500 rpm
